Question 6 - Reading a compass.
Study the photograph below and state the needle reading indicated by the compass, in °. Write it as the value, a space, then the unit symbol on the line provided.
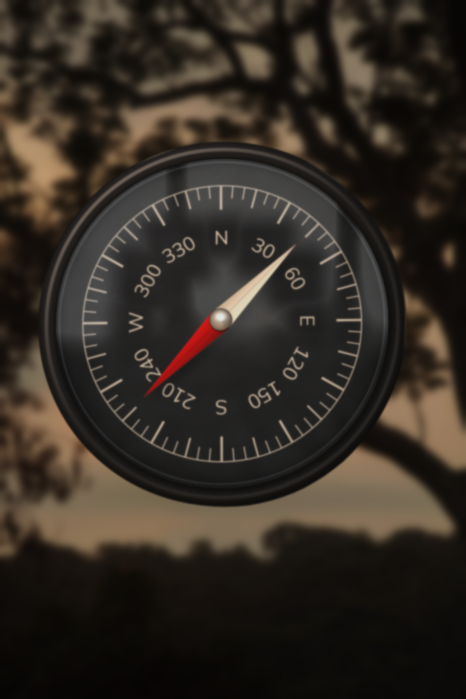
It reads 225 °
